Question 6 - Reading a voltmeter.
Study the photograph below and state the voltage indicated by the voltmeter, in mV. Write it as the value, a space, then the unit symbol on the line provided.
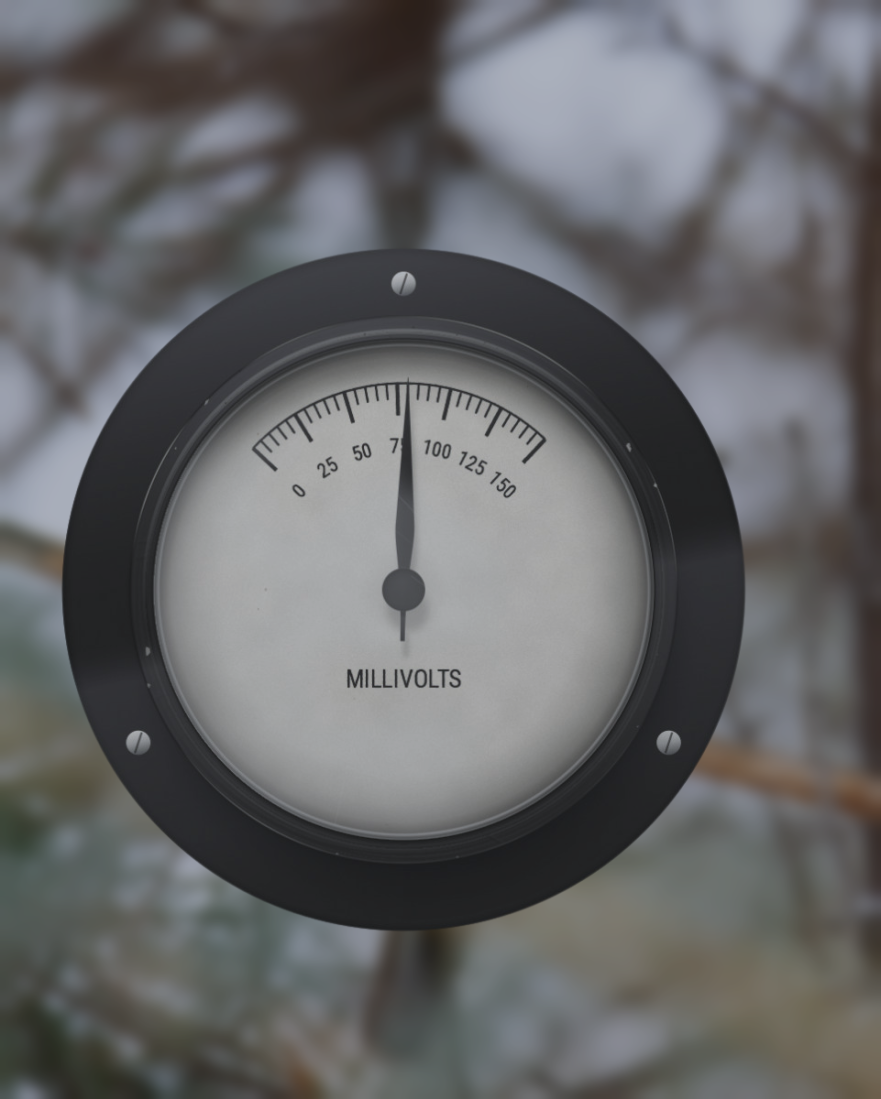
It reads 80 mV
